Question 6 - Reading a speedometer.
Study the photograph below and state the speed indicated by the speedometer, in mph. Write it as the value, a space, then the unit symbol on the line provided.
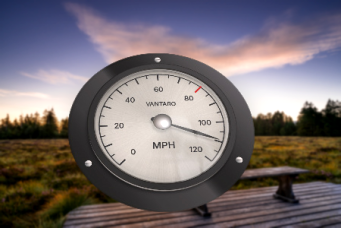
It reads 110 mph
